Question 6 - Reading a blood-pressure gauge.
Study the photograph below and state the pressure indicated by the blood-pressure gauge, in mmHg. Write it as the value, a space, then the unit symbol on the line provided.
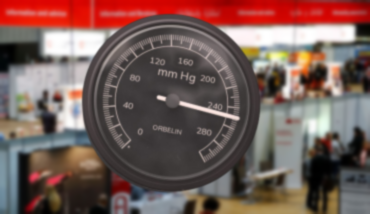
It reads 250 mmHg
